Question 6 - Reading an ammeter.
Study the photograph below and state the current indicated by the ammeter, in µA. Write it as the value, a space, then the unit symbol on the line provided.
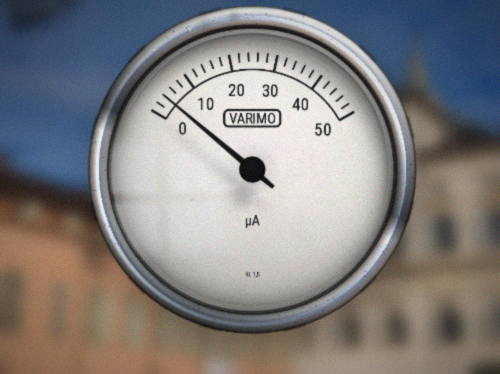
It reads 4 µA
